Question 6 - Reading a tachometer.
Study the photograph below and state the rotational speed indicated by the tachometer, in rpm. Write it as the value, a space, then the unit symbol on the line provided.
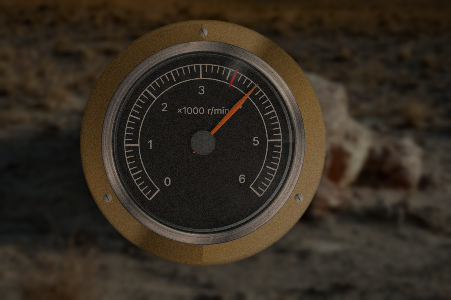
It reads 4000 rpm
